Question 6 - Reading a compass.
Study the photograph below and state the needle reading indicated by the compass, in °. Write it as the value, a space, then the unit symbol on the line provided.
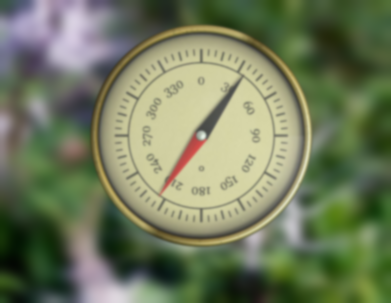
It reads 215 °
